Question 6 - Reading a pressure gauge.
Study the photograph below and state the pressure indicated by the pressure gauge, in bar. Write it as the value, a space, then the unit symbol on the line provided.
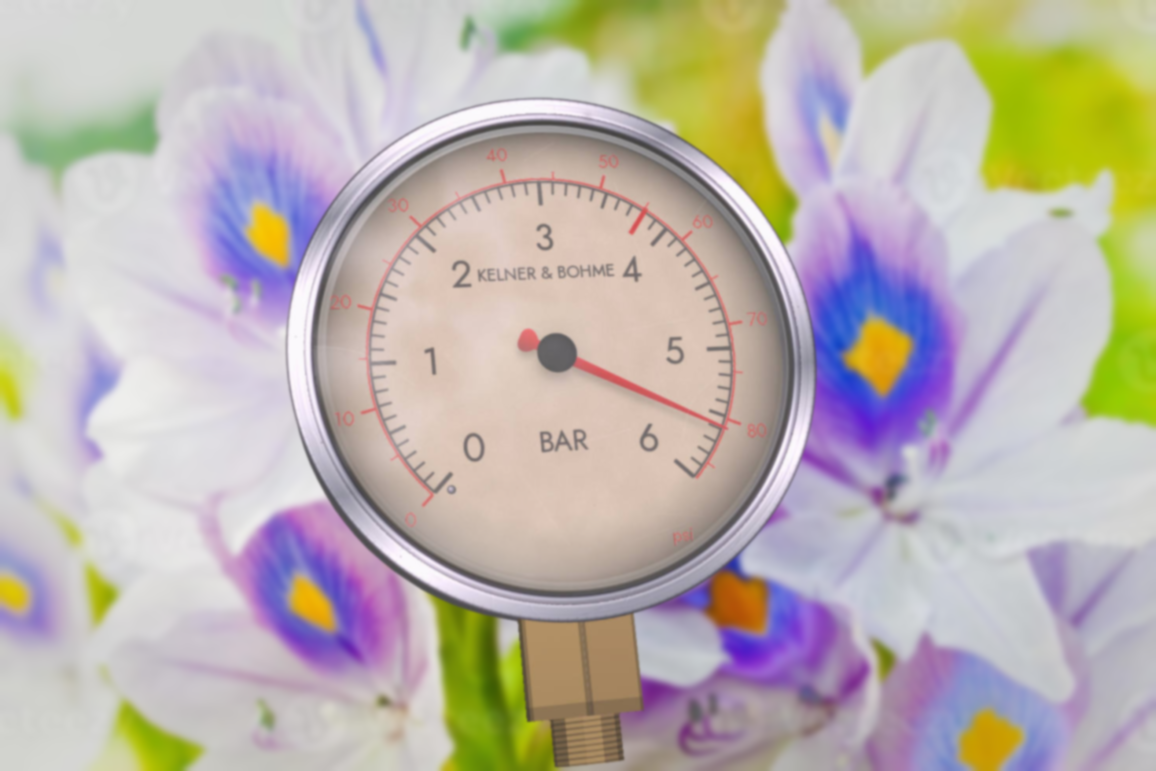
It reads 5.6 bar
